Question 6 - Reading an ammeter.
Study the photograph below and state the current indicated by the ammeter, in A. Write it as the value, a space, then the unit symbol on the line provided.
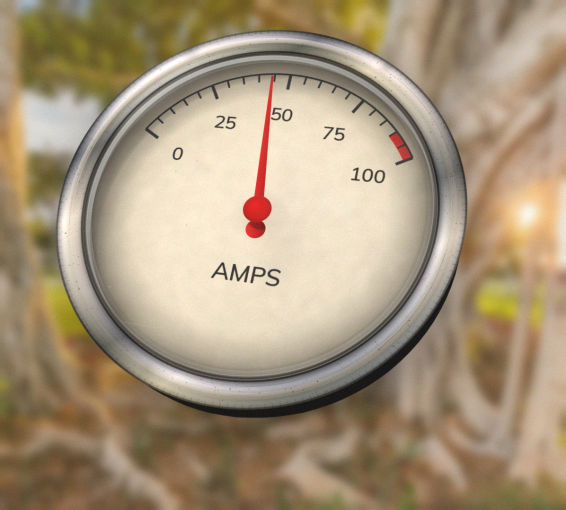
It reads 45 A
